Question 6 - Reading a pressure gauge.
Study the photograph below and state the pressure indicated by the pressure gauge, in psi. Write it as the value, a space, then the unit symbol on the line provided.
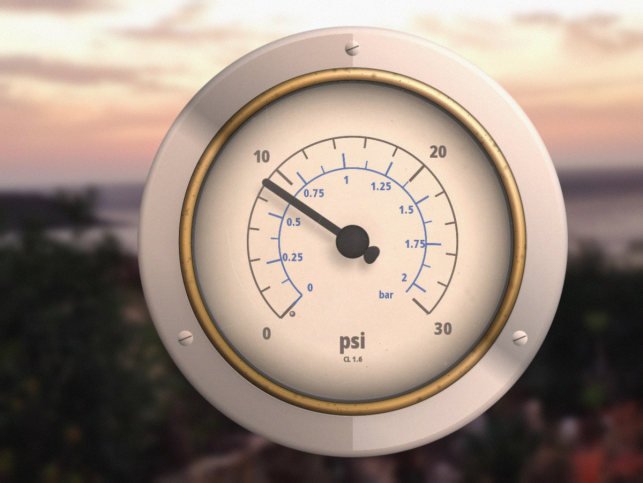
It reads 9 psi
